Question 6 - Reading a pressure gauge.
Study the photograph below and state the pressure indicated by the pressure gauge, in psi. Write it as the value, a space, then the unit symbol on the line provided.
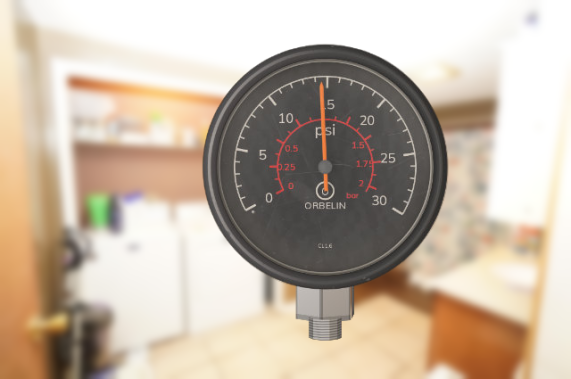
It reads 14.5 psi
